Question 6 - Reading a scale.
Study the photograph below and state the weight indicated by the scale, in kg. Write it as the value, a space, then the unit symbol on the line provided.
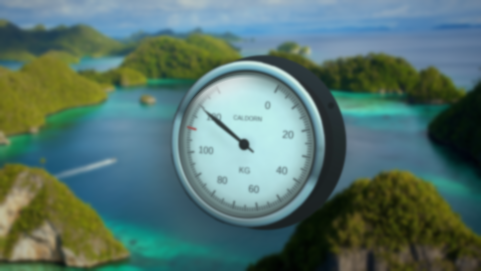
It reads 120 kg
